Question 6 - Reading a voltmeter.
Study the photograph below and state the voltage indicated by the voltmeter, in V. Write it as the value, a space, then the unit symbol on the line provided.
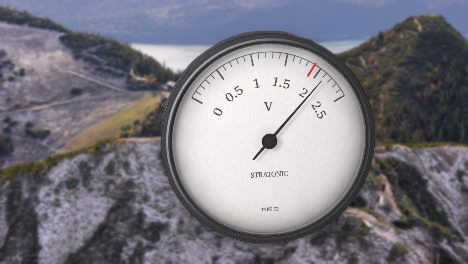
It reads 2.1 V
